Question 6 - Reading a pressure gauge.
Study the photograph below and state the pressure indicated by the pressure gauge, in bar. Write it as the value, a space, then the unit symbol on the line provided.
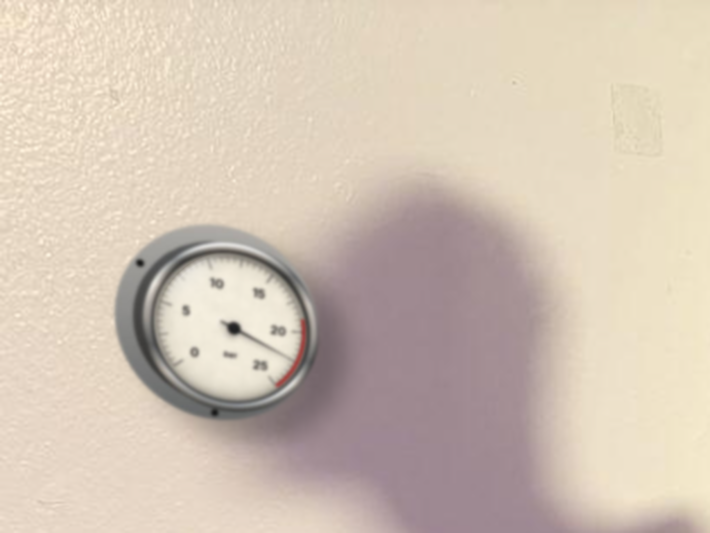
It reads 22.5 bar
